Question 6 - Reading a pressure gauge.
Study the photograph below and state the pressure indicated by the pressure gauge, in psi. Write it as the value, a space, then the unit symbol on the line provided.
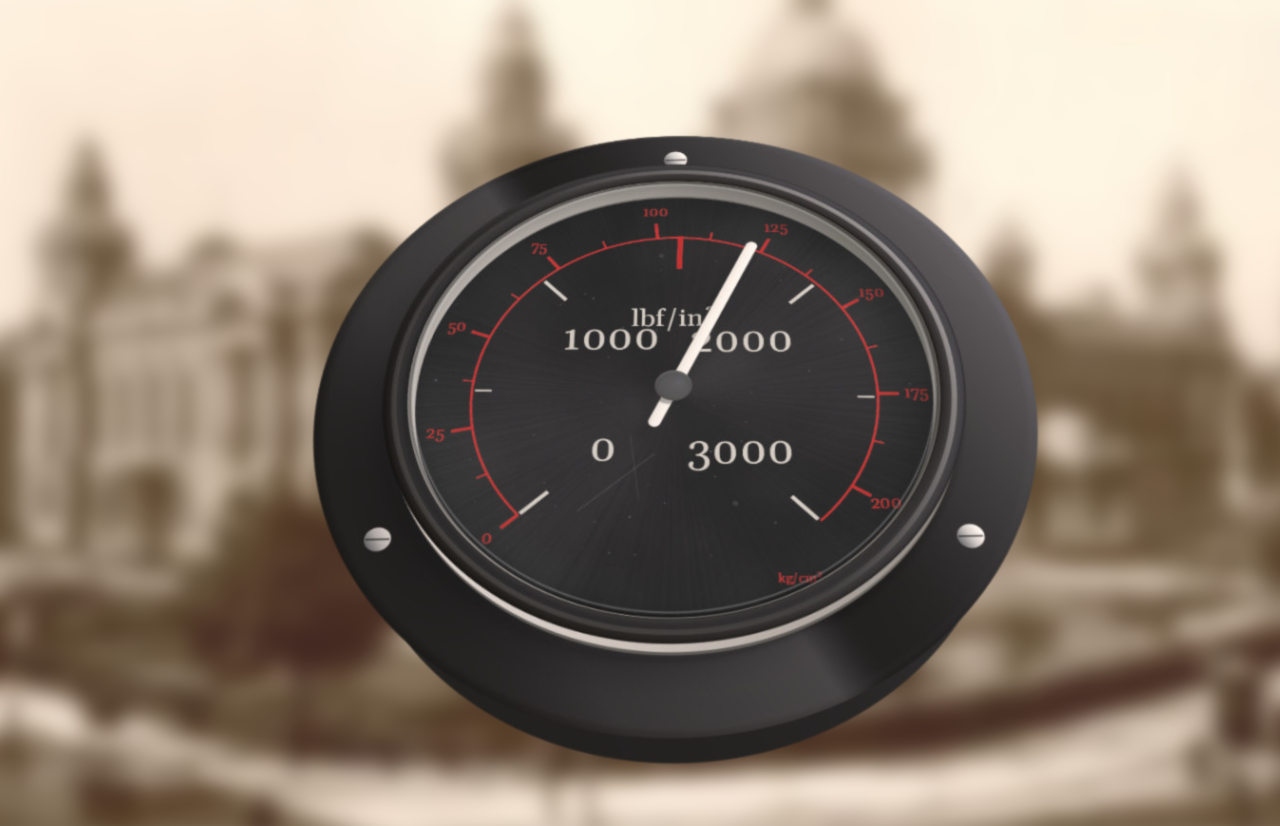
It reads 1750 psi
